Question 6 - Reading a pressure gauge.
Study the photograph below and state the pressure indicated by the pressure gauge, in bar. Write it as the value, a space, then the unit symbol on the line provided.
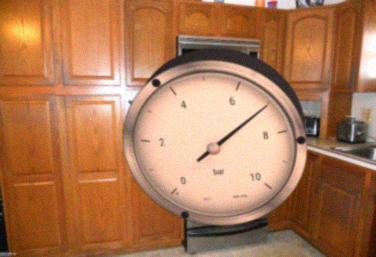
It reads 7 bar
